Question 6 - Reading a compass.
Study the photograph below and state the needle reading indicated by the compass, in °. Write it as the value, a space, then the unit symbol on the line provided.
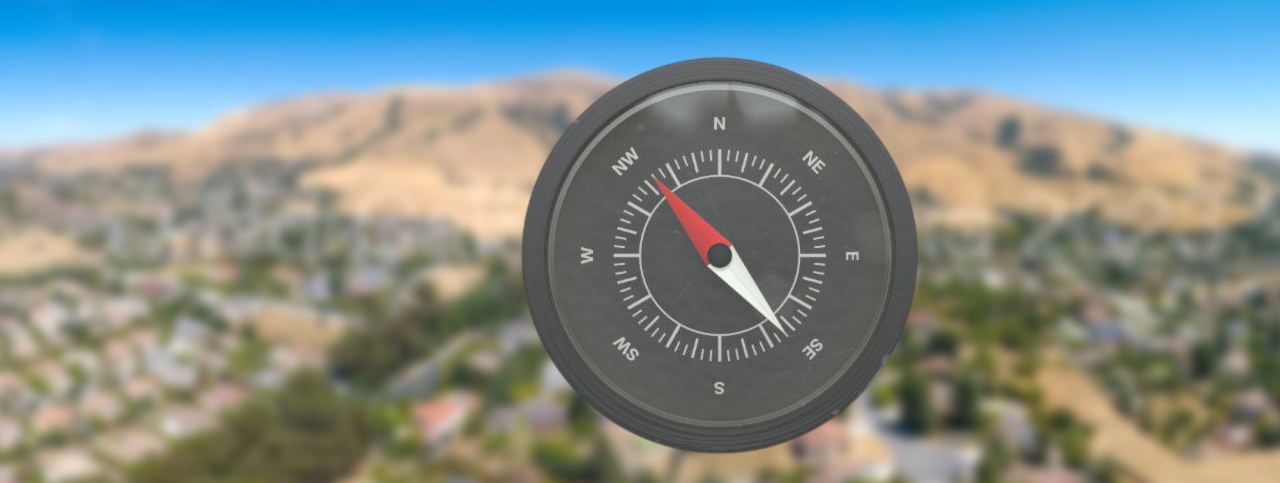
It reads 320 °
